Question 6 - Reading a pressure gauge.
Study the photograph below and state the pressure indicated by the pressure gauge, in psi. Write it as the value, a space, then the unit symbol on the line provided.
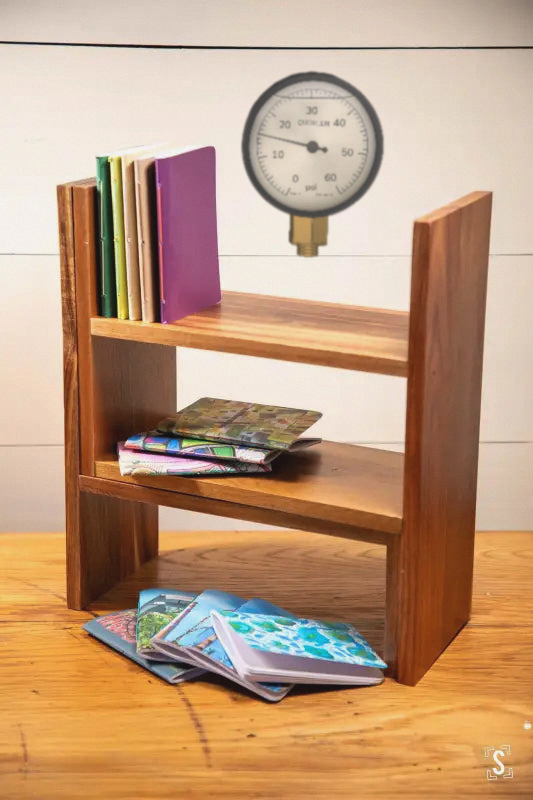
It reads 15 psi
